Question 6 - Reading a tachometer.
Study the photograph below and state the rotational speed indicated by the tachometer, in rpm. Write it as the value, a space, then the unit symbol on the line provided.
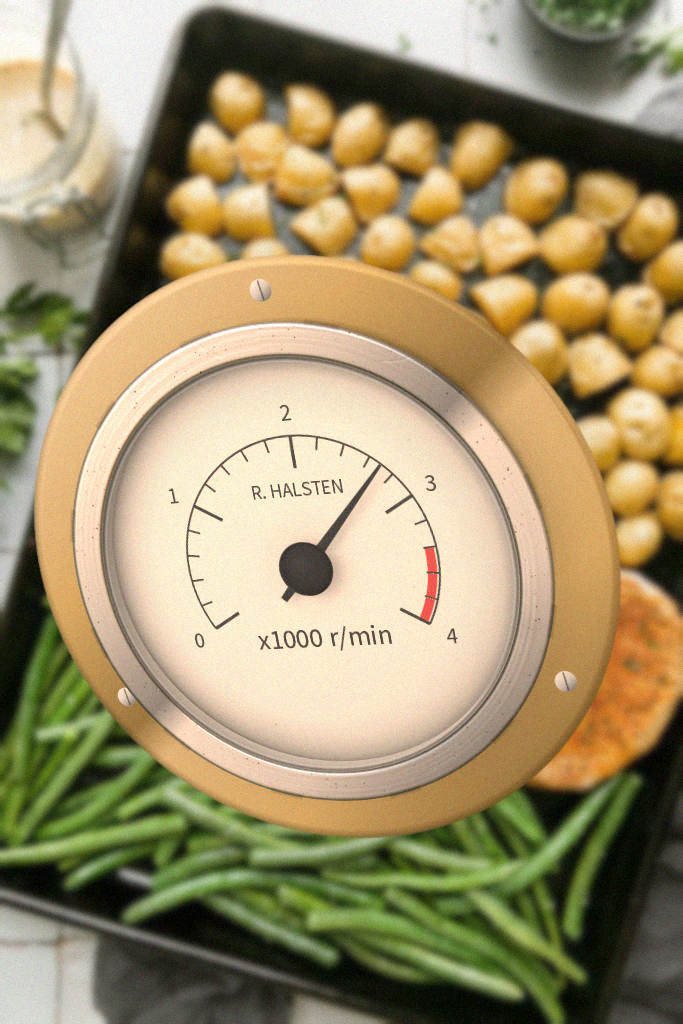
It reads 2700 rpm
